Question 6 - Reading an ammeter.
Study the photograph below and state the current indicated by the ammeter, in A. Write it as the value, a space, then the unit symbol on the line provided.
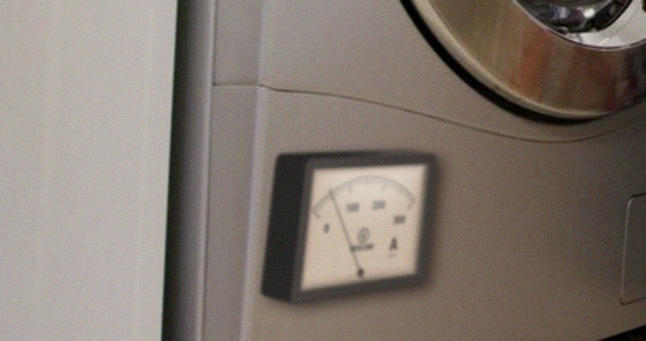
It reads 50 A
